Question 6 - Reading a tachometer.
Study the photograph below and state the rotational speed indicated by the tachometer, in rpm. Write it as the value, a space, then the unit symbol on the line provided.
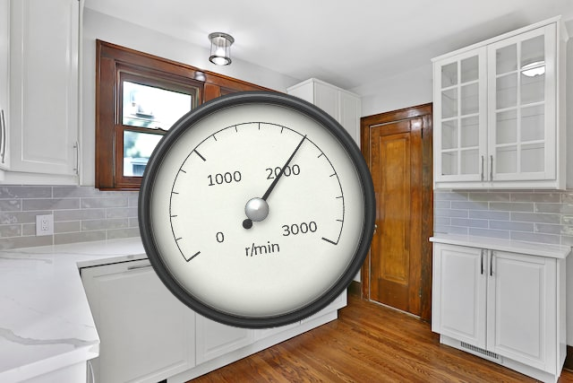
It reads 2000 rpm
